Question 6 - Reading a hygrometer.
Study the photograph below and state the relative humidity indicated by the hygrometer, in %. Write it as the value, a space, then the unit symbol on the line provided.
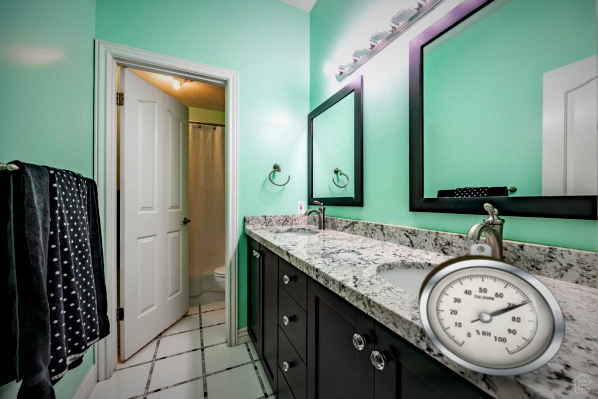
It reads 70 %
